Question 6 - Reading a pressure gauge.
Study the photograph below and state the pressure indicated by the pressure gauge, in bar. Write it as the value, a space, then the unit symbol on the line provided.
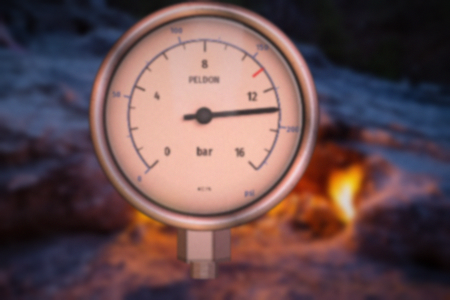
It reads 13 bar
